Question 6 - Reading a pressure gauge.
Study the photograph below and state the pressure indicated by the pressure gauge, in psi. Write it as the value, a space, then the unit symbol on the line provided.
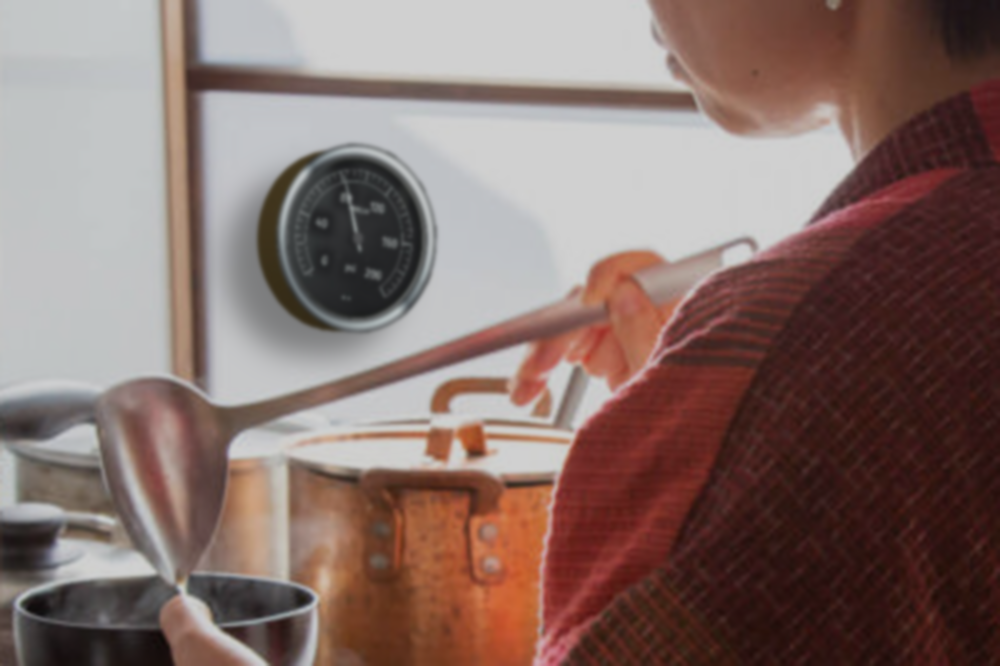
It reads 80 psi
